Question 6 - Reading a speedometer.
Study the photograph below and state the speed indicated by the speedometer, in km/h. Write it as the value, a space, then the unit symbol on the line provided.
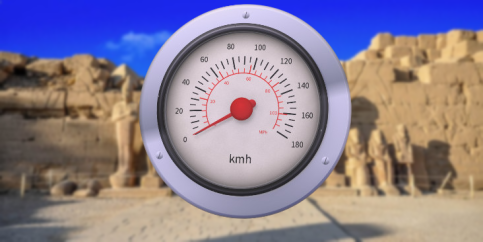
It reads 0 km/h
